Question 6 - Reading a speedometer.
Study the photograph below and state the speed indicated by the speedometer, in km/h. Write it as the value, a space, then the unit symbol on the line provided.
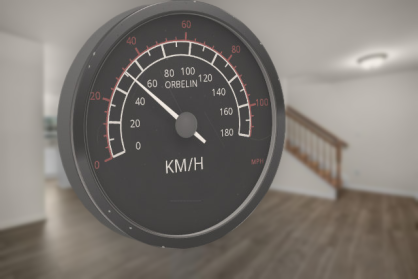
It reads 50 km/h
